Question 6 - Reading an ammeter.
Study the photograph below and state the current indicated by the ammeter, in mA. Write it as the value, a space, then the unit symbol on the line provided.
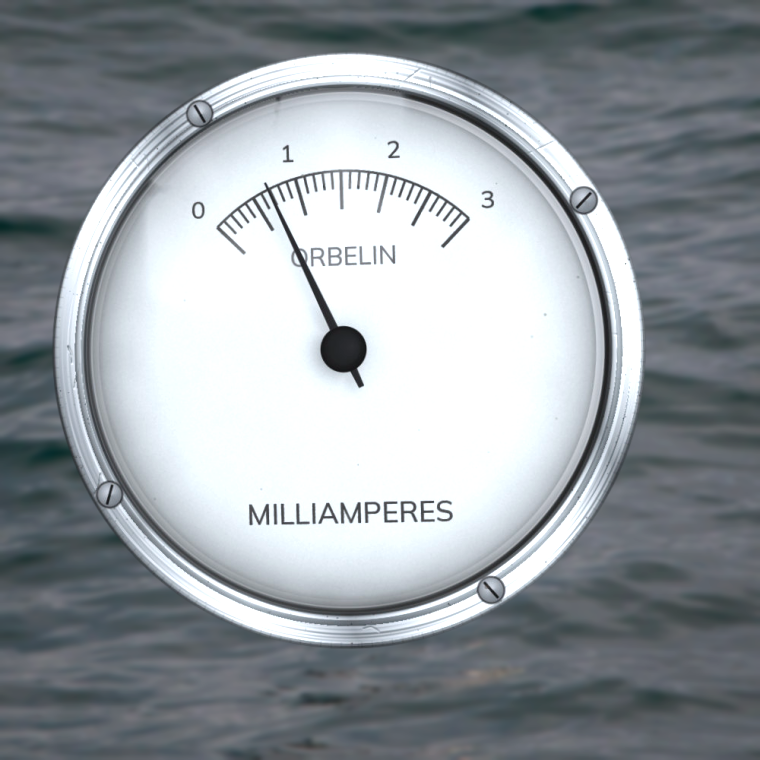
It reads 0.7 mA
